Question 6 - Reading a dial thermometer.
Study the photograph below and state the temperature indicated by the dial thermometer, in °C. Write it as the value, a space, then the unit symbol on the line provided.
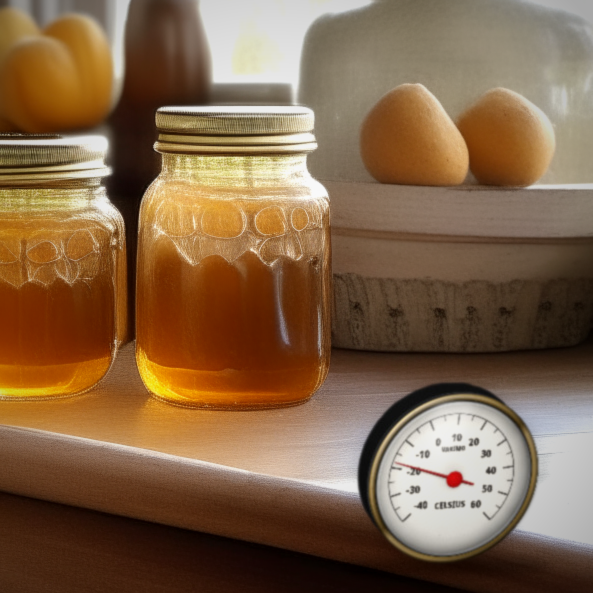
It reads -17.5 °C
